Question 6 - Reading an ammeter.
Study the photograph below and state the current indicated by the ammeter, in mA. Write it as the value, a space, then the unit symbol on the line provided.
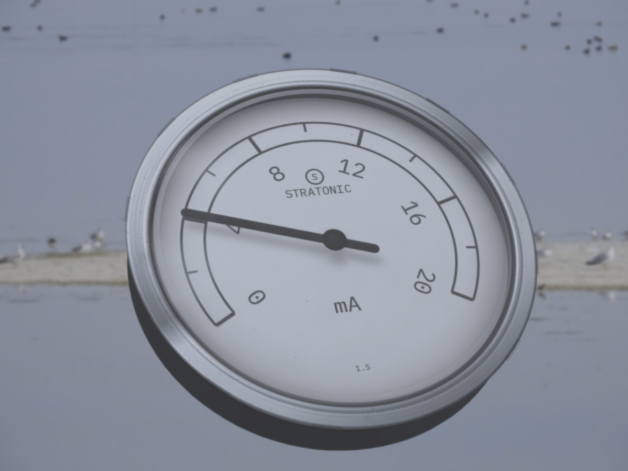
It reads 4 mA
